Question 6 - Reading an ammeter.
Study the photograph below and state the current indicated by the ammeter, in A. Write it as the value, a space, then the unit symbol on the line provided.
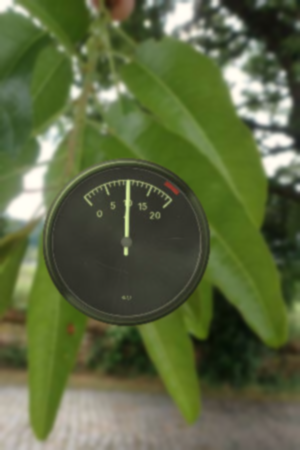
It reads 10 A
